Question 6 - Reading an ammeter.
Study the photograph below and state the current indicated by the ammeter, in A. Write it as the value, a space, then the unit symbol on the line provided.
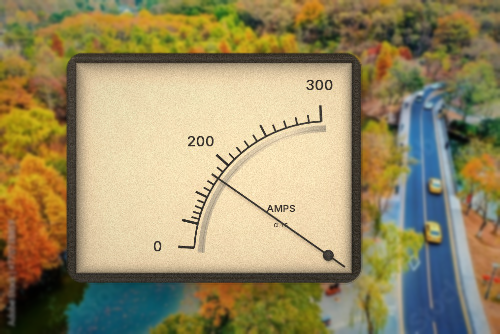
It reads 180 A
